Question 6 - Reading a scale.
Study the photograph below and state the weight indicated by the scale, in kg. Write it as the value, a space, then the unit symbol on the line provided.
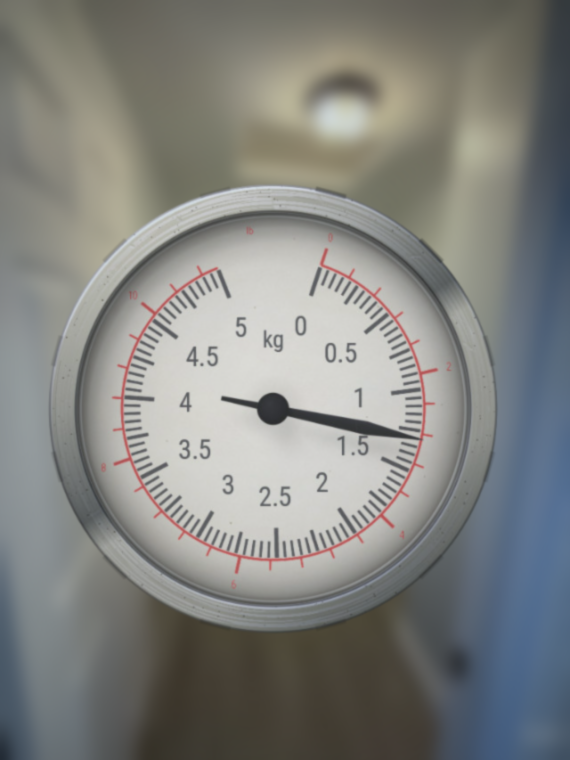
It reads 1.3 kg
